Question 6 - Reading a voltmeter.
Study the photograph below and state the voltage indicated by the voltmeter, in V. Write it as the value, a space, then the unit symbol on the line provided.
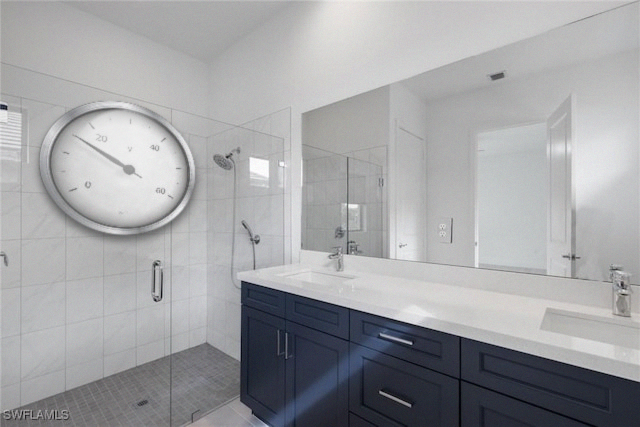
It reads 15 V
